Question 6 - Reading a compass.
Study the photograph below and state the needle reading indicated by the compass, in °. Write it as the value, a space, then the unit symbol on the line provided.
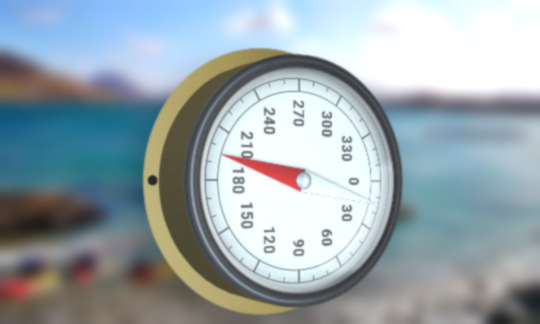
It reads 195 °
